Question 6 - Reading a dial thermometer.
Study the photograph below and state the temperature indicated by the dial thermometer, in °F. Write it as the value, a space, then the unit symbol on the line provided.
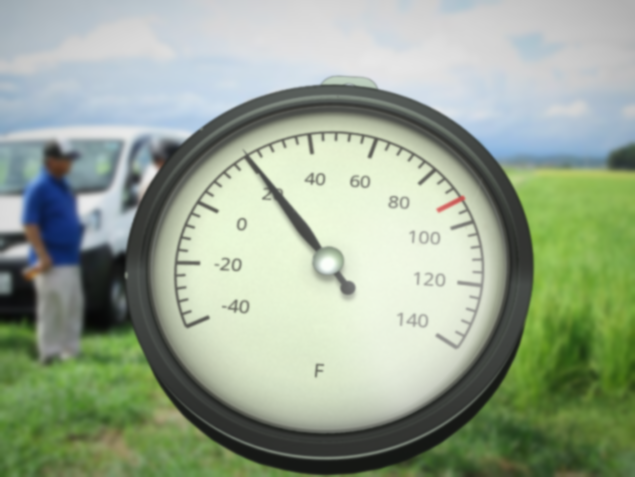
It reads 20 °F
